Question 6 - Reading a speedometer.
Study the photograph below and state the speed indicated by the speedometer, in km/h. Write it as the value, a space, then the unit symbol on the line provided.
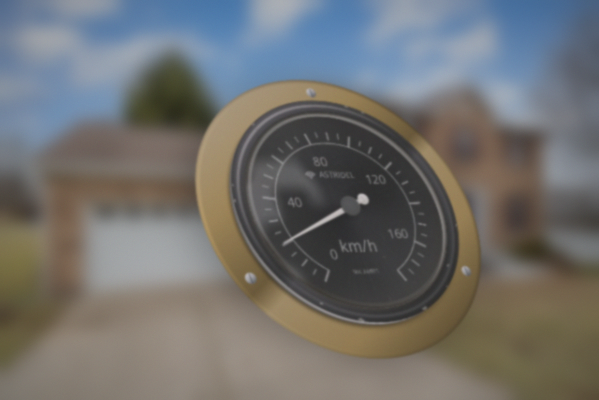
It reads 20 km/h
